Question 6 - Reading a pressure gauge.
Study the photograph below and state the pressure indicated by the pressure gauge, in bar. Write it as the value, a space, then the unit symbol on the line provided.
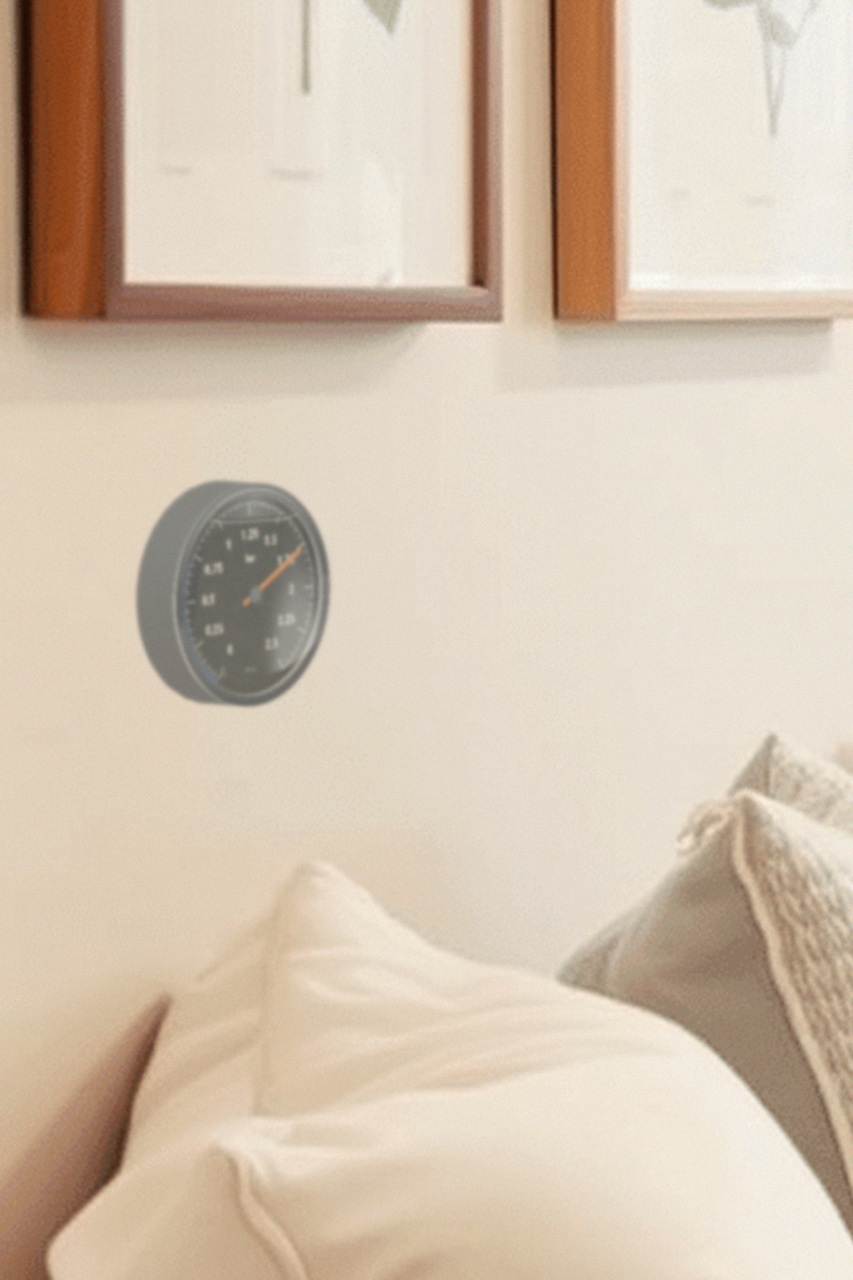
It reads 1.75 bar
